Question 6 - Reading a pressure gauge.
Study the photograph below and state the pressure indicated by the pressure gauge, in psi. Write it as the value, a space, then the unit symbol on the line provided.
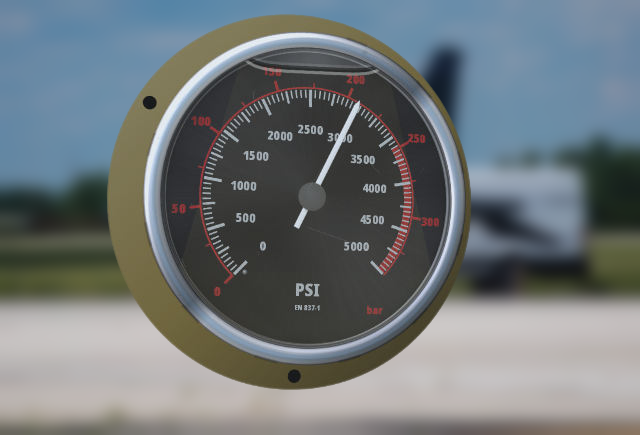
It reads 3000 psi
